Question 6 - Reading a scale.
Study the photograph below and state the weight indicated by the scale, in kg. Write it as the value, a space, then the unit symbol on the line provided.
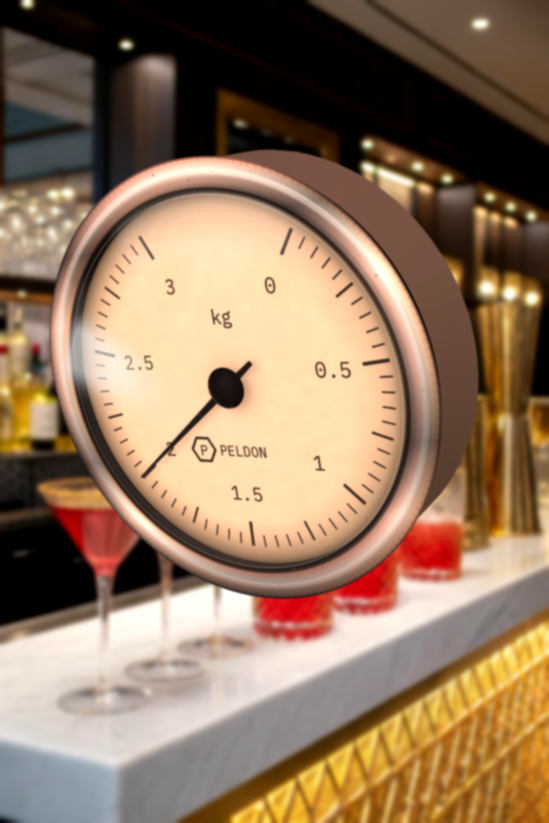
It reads 2 kg
